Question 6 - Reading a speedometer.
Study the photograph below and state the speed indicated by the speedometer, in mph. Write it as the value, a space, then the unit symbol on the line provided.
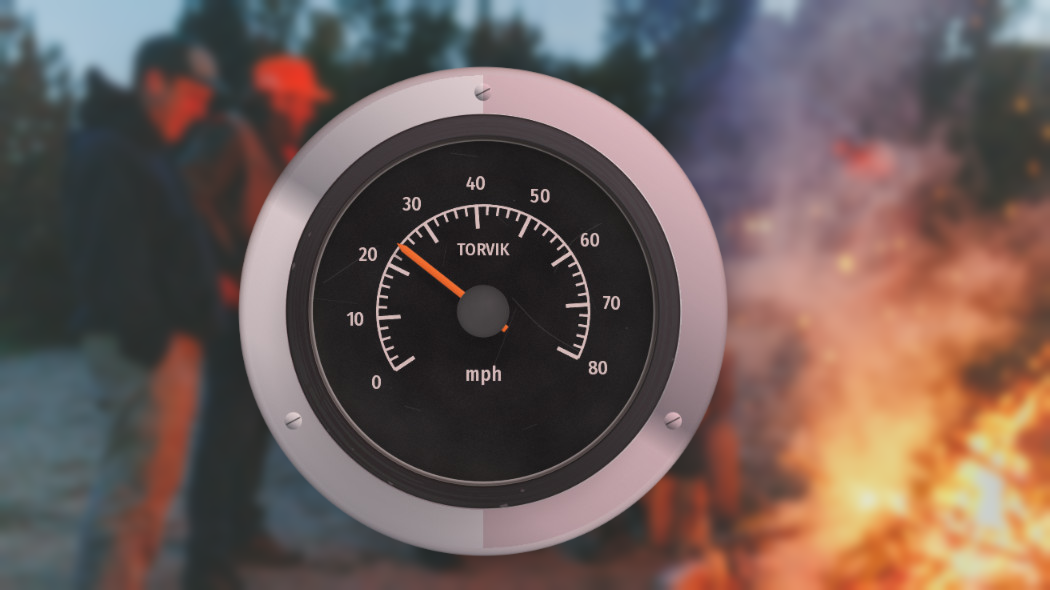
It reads 24 mph
